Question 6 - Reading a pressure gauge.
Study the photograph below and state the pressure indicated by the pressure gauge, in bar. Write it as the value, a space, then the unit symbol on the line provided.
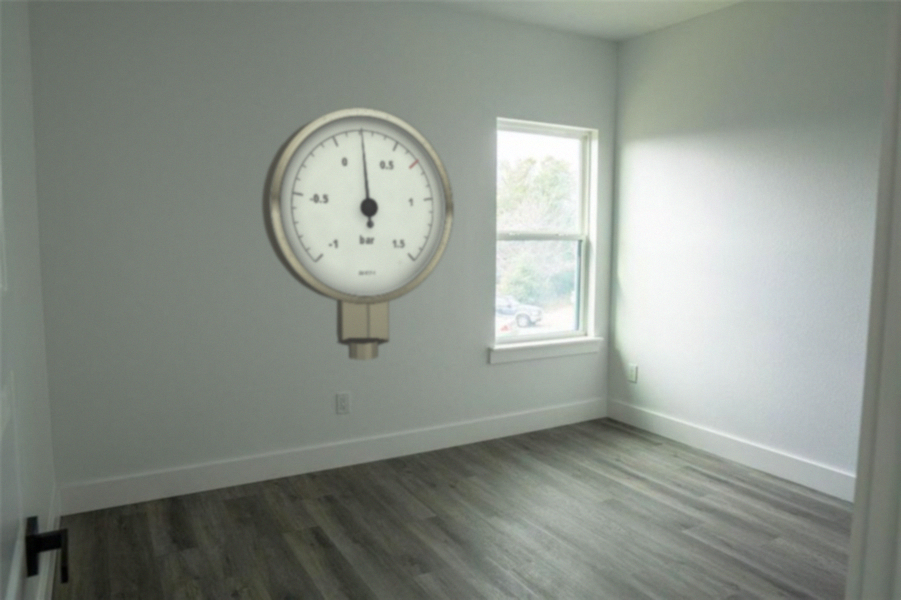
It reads 0.2 bar
